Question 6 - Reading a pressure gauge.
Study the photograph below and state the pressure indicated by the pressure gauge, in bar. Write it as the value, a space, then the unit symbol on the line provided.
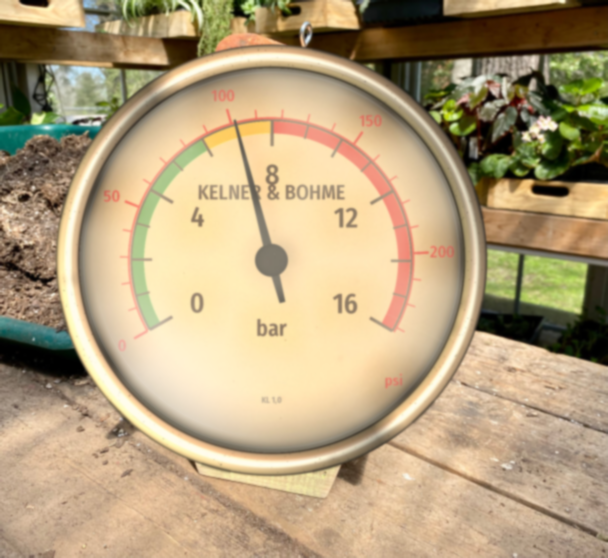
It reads 7 bar
